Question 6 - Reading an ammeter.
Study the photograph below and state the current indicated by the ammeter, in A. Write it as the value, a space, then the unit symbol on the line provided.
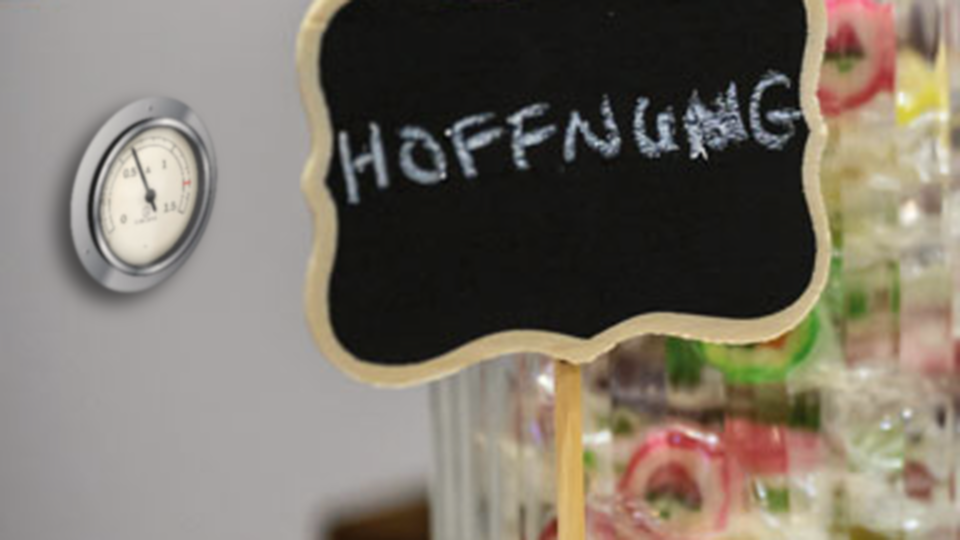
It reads 0.6 A
